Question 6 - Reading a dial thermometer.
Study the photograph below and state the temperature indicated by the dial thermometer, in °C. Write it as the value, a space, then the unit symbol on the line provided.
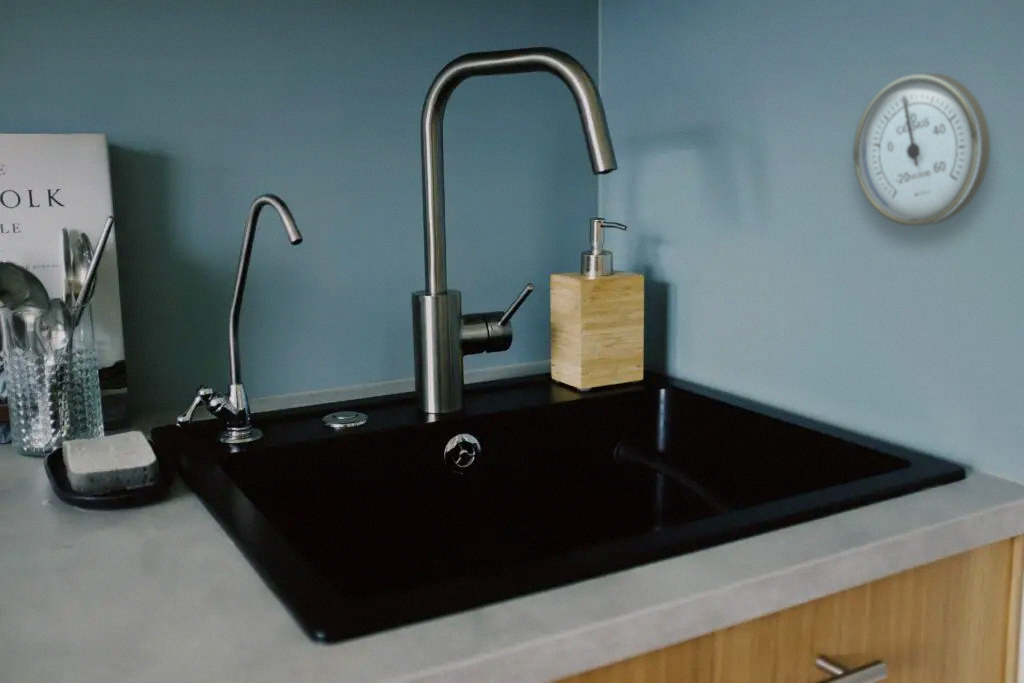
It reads 20 °C
